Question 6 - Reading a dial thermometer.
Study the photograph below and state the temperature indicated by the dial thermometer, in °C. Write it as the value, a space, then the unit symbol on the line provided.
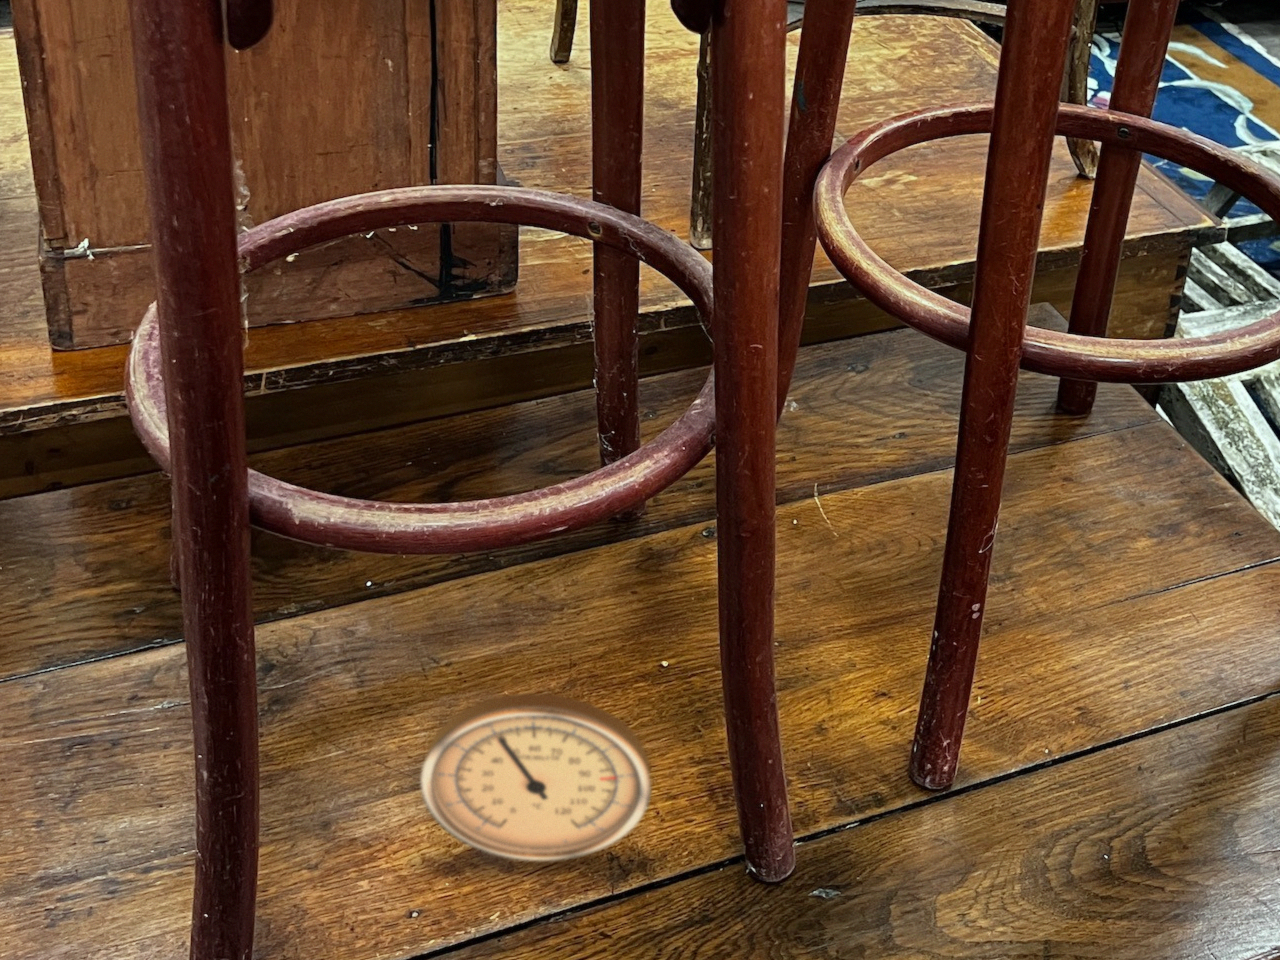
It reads 50 °C
